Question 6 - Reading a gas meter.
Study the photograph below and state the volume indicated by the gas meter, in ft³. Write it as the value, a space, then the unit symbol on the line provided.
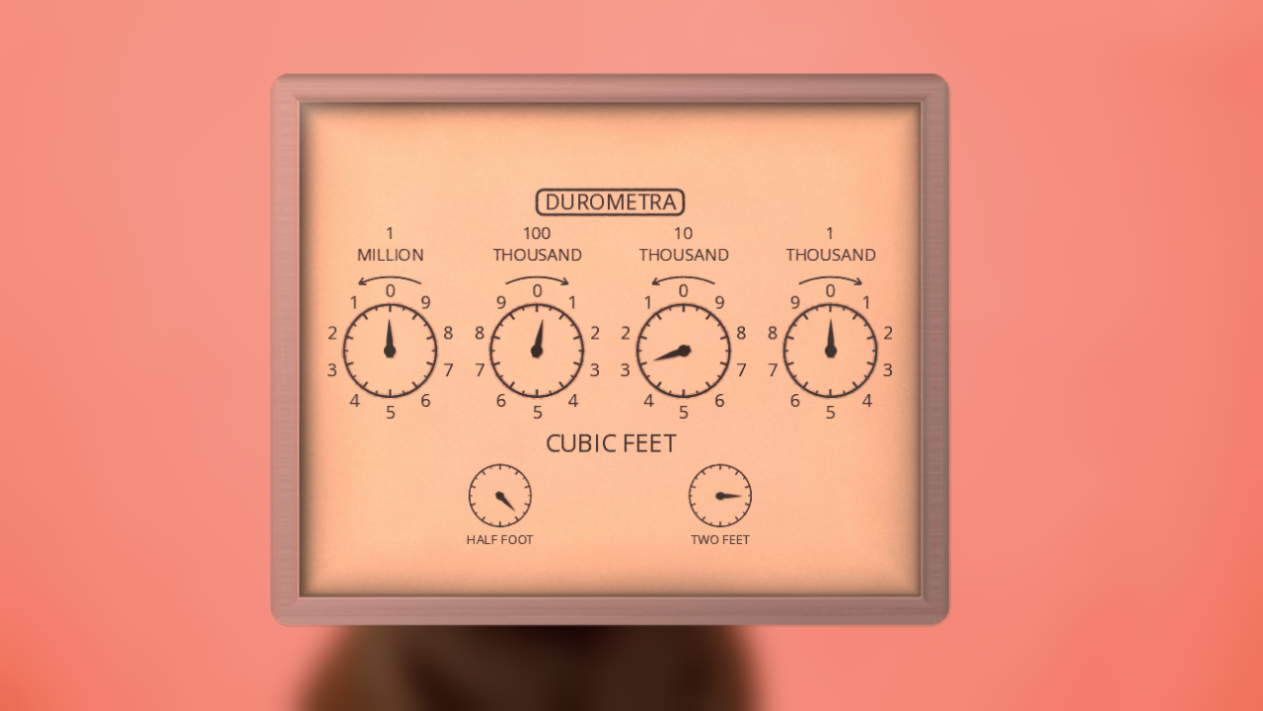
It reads 3000 ft³
